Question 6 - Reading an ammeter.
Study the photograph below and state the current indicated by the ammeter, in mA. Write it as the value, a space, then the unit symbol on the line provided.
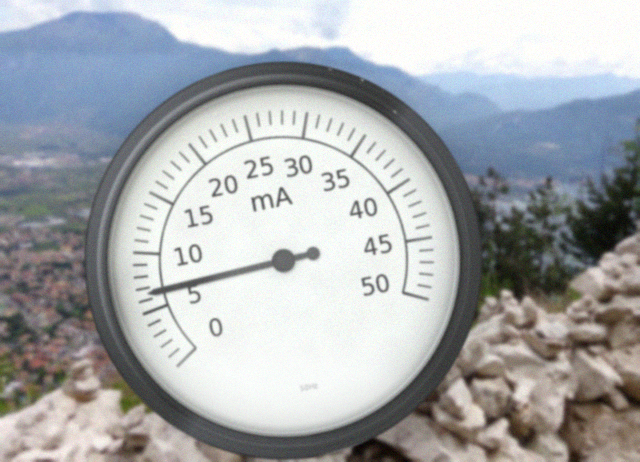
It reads 6.5 mA
